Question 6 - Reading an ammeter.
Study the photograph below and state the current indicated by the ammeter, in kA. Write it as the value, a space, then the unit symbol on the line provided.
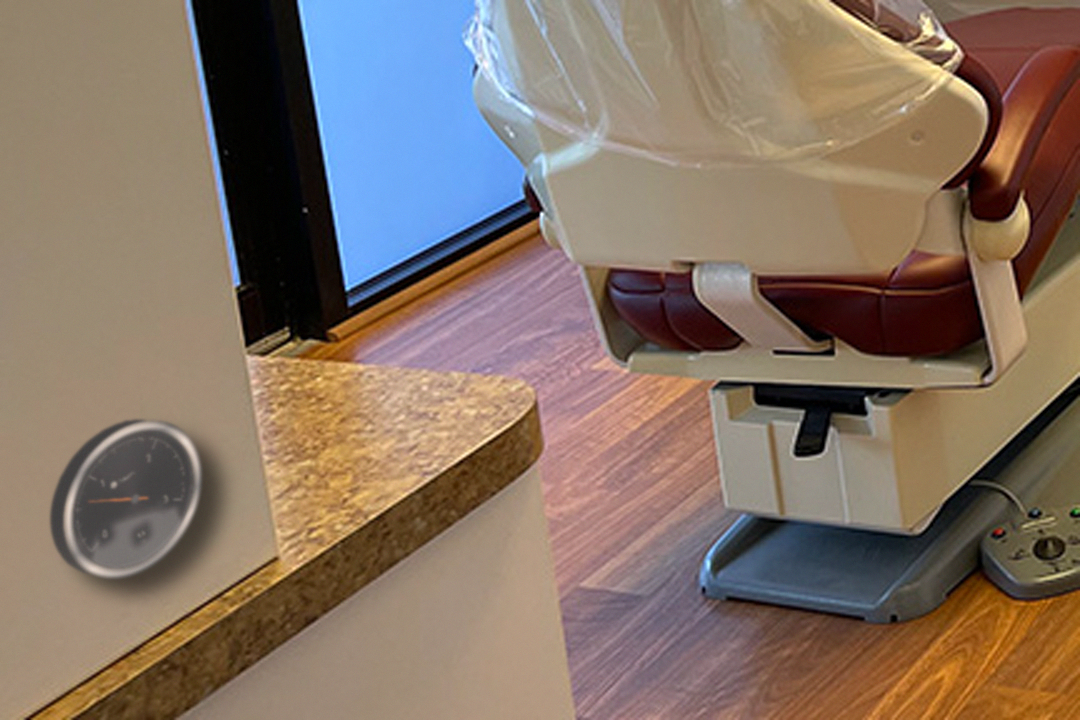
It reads 0.7 kA
